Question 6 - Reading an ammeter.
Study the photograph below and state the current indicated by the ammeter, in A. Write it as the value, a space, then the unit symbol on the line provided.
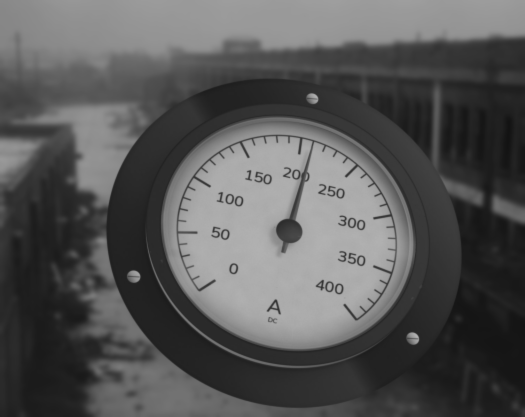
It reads 210 A
